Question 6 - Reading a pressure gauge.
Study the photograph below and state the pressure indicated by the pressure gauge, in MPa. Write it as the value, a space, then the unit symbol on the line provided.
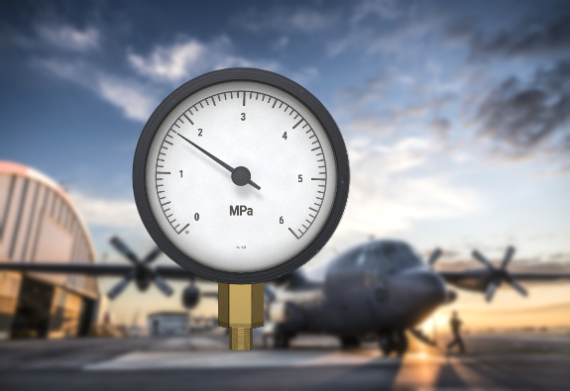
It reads 1.7 MPa
